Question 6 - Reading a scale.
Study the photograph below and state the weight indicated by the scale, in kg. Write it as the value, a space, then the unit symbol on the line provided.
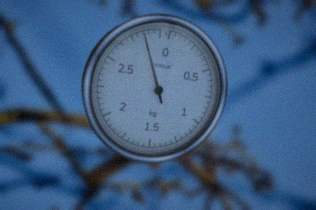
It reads 2.85 kg
